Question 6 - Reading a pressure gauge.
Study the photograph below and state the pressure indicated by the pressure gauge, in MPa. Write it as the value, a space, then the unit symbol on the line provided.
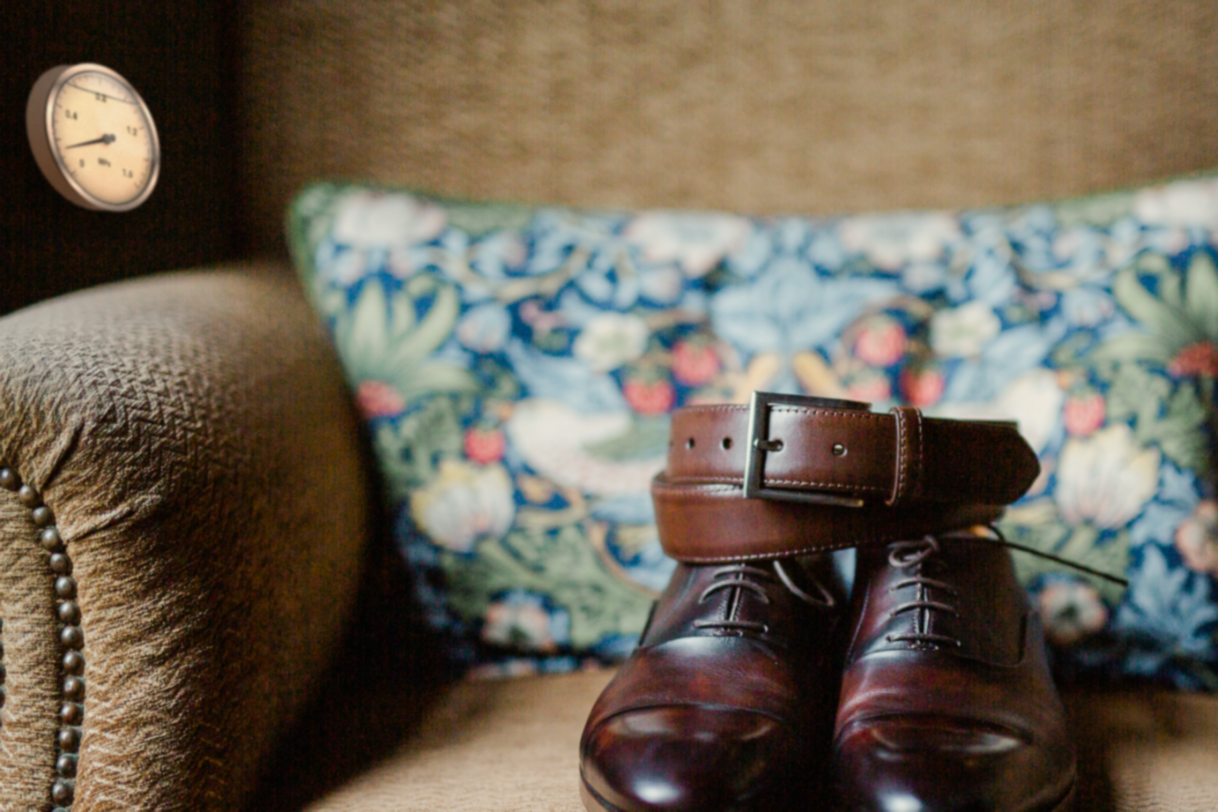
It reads 0.15 MPa
